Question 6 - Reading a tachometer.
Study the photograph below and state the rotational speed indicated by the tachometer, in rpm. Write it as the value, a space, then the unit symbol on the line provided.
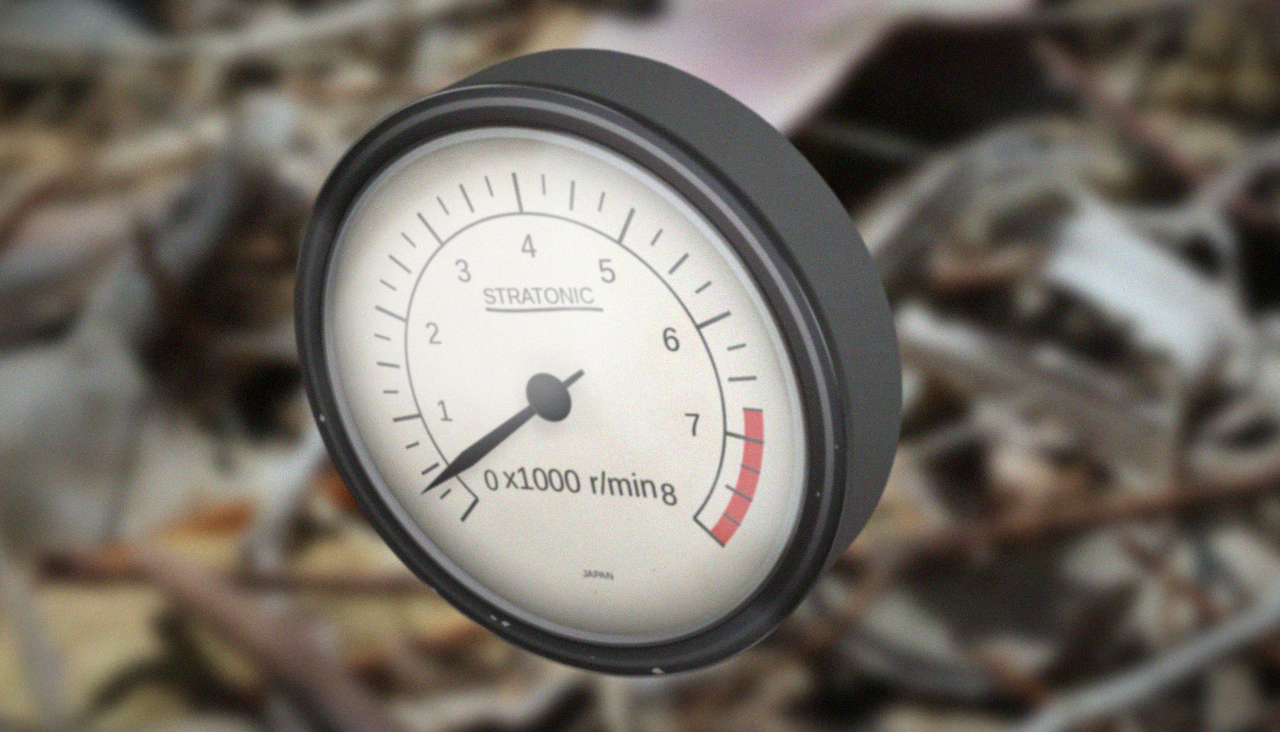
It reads 375 rpm
